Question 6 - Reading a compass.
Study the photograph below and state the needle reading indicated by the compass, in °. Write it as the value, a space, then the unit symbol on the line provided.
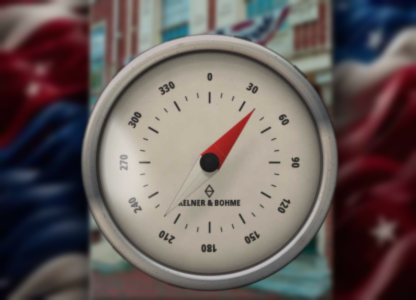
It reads 40 °
